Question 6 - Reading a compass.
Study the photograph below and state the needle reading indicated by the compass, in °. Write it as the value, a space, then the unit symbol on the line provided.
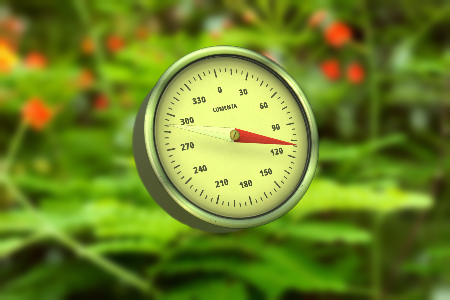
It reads 110 °
